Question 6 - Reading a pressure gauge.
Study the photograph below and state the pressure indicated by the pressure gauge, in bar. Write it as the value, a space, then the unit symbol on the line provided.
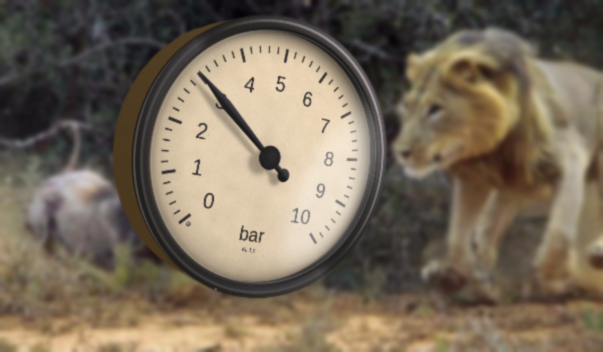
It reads 3 bar
